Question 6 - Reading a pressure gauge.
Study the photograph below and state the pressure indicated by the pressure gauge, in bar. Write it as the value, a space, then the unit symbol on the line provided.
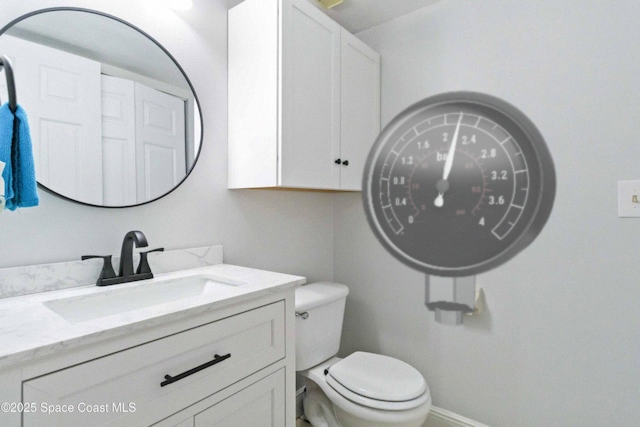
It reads 2.2 bar
